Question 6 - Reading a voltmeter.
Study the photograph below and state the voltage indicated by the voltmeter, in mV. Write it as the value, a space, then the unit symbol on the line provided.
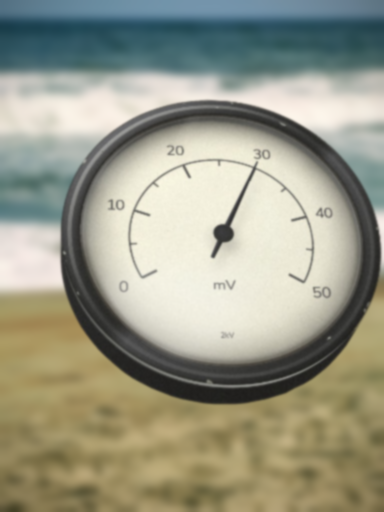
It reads 30 mV
